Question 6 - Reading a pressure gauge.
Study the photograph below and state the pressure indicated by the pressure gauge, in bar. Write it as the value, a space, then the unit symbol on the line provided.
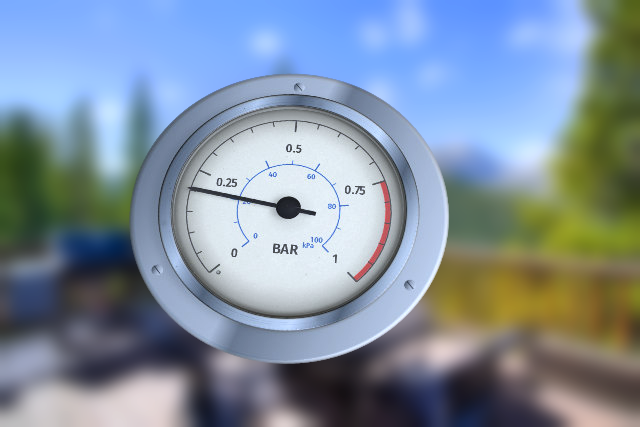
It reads 0.2 bar
